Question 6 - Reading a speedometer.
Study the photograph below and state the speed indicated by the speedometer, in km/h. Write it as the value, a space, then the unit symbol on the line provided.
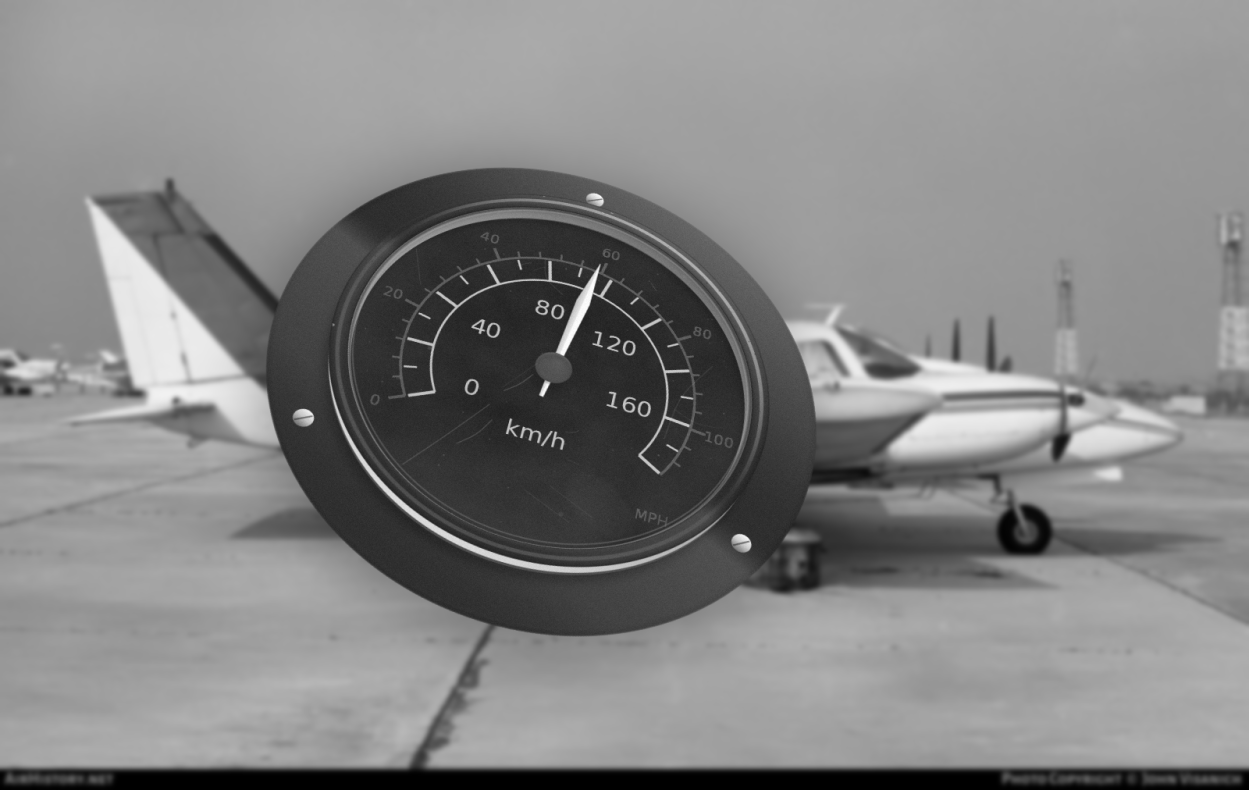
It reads 95 km/h
